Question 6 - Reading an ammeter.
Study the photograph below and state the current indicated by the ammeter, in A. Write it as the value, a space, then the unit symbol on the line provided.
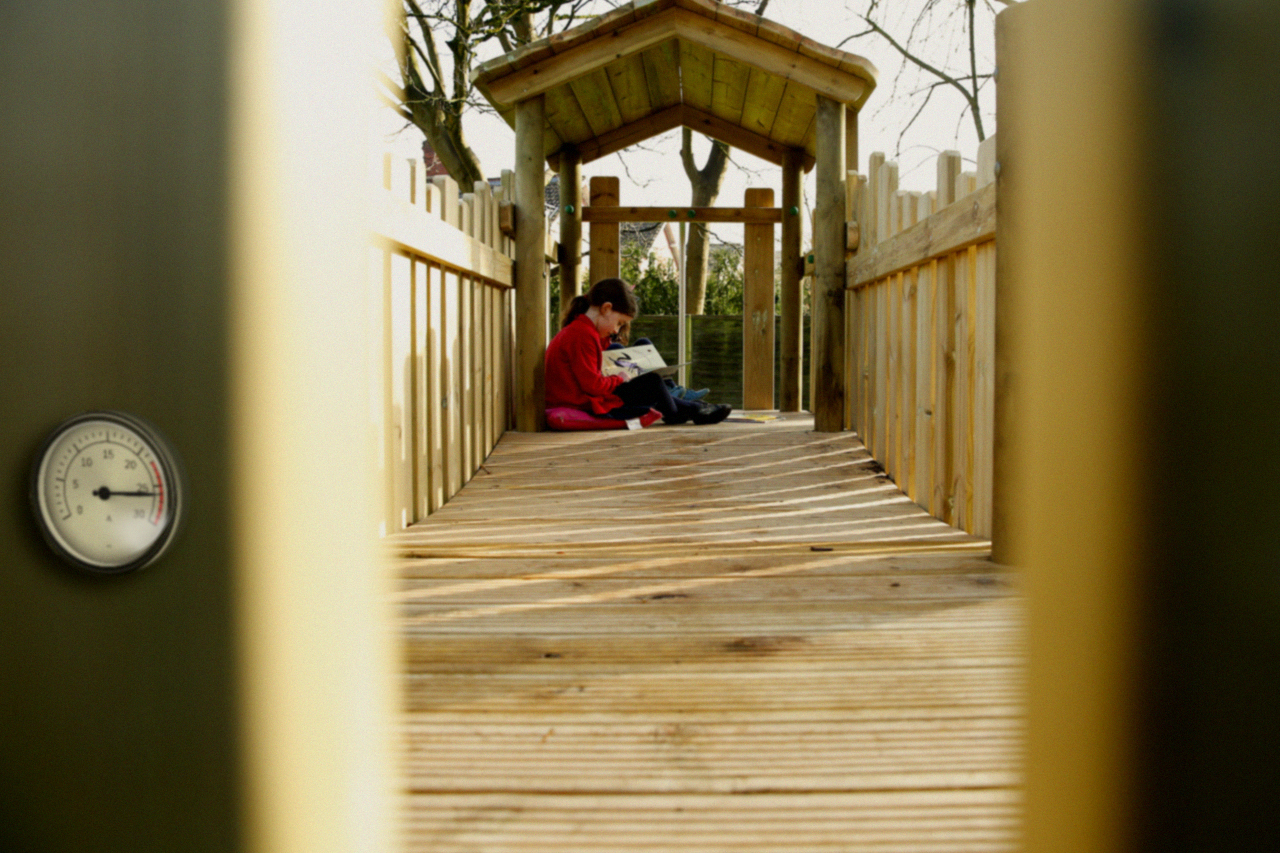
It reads 26 A
